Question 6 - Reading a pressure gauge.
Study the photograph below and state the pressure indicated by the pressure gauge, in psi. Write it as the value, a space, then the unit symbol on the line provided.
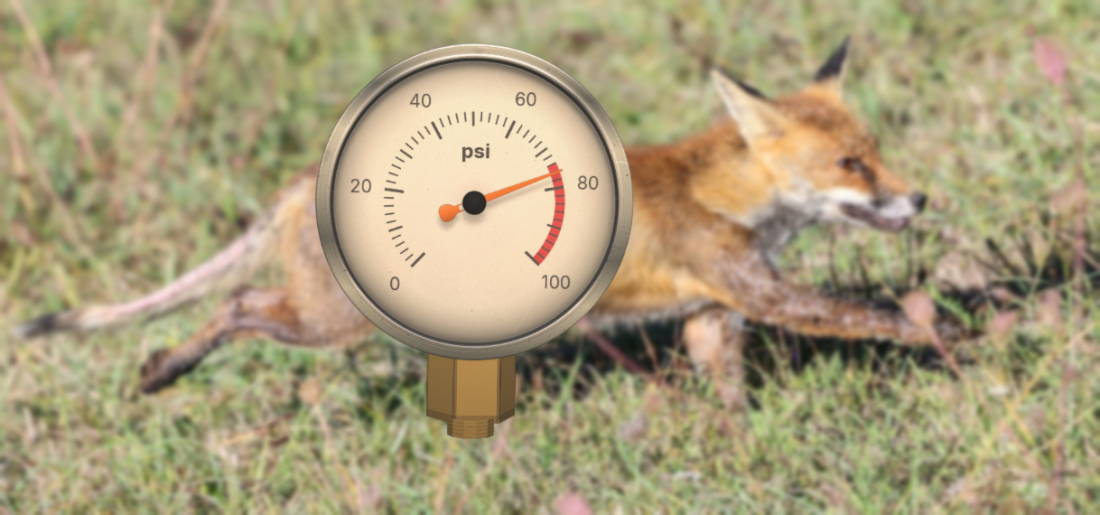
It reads 76 psi
